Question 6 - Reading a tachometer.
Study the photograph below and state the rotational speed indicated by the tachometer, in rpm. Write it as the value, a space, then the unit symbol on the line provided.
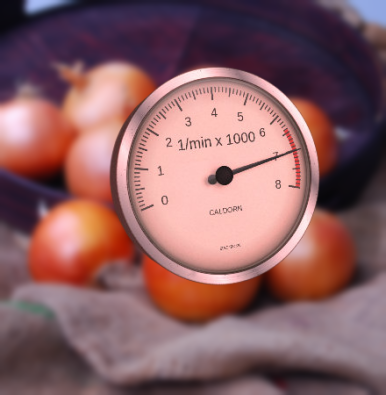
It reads 7000 rpm
